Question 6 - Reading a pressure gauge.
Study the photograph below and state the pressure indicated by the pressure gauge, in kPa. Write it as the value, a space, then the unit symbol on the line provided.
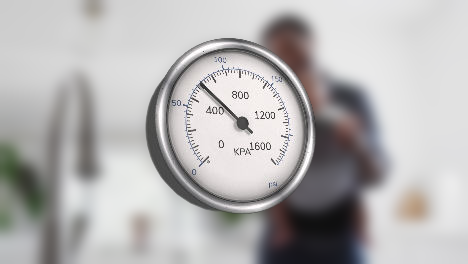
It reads 500 kPa
